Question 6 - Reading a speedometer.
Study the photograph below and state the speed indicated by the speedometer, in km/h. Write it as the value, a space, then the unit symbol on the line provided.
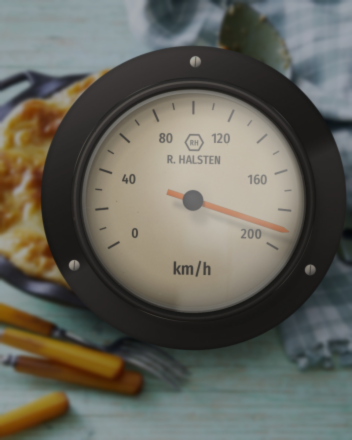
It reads 190 km/h
